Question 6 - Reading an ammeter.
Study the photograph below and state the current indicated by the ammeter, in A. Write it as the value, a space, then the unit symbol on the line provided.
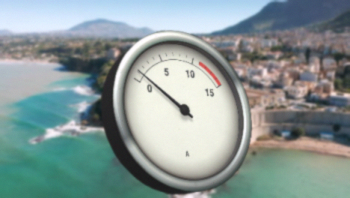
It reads 1 A
